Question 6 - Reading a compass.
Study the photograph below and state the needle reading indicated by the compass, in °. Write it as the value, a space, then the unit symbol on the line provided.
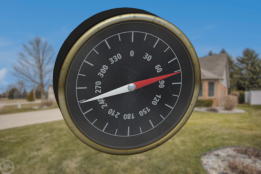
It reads 75 °
